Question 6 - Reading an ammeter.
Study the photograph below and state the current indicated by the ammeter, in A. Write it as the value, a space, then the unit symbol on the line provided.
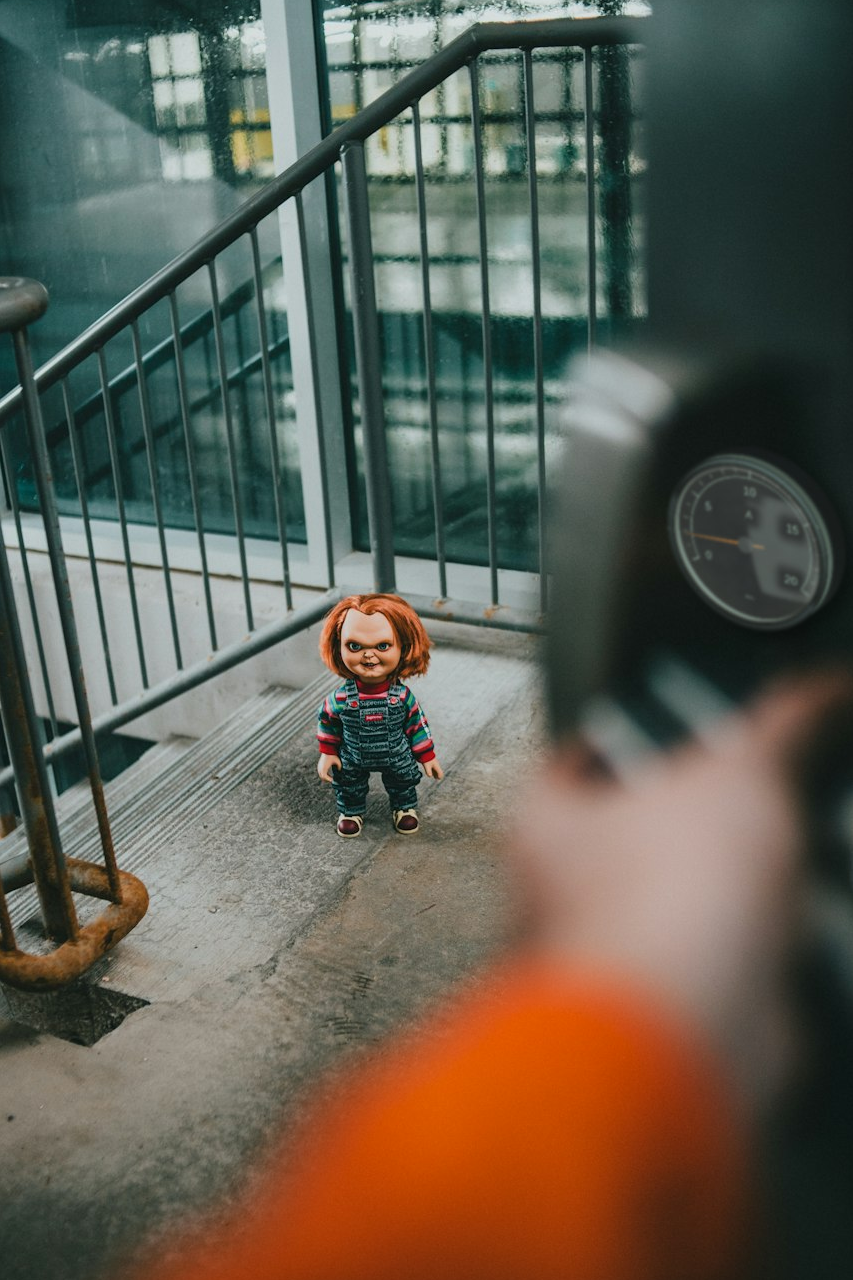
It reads 2 A
